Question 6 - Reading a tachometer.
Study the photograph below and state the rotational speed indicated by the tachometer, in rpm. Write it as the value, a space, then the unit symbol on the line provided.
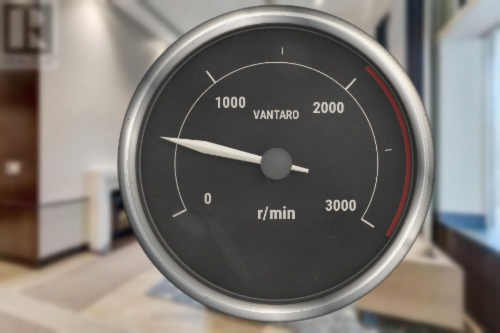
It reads 500 rpm
